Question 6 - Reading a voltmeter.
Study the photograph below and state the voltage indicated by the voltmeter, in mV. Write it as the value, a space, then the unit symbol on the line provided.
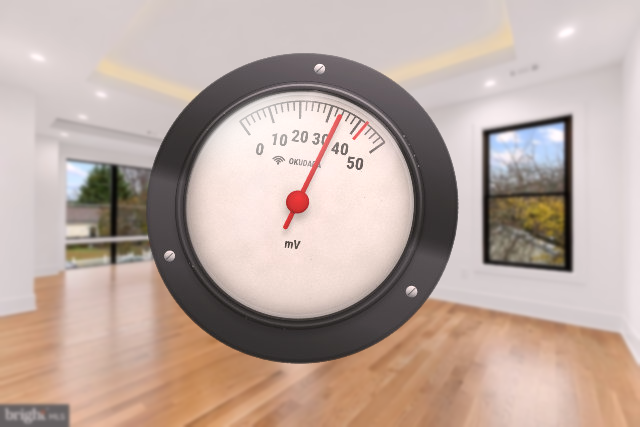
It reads 34 mV
